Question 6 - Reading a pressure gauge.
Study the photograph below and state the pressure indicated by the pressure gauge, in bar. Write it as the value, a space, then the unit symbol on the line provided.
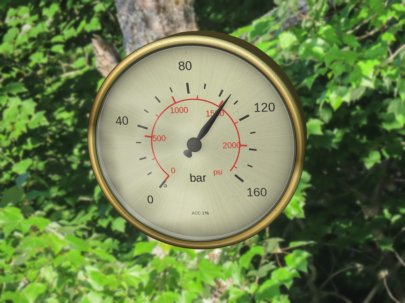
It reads 105 bar
